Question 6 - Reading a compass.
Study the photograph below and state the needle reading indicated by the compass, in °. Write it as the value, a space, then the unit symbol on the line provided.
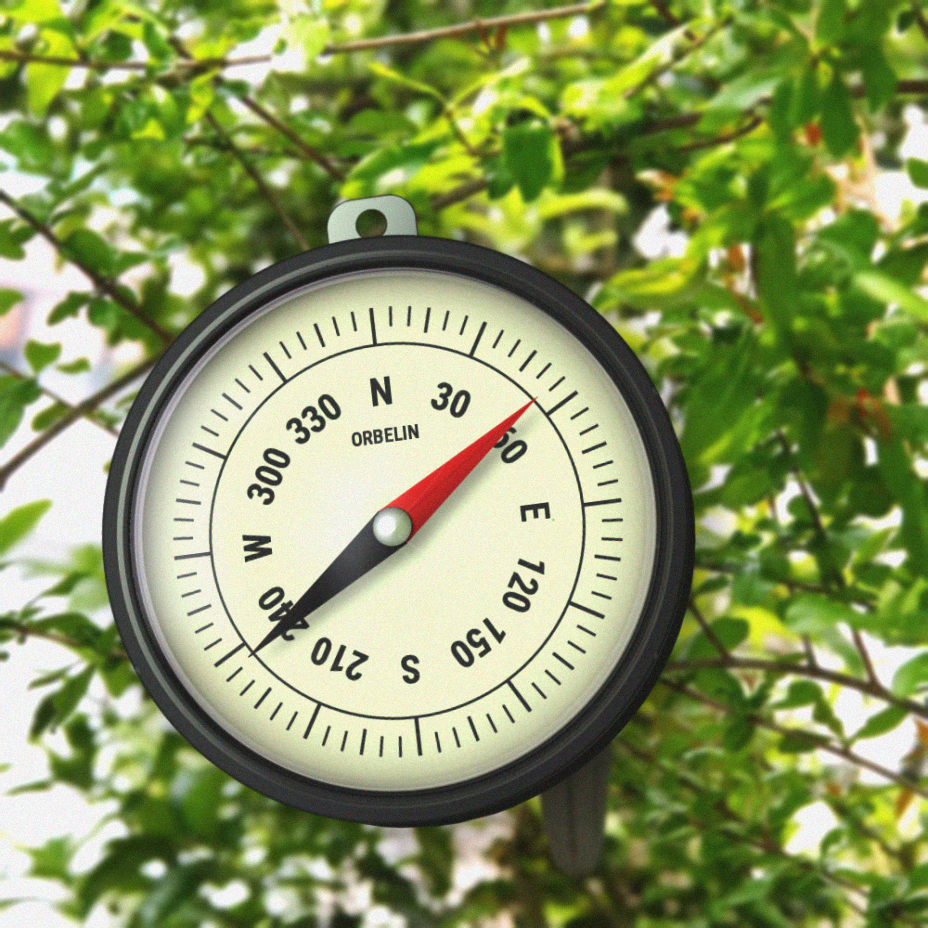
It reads 55 °
